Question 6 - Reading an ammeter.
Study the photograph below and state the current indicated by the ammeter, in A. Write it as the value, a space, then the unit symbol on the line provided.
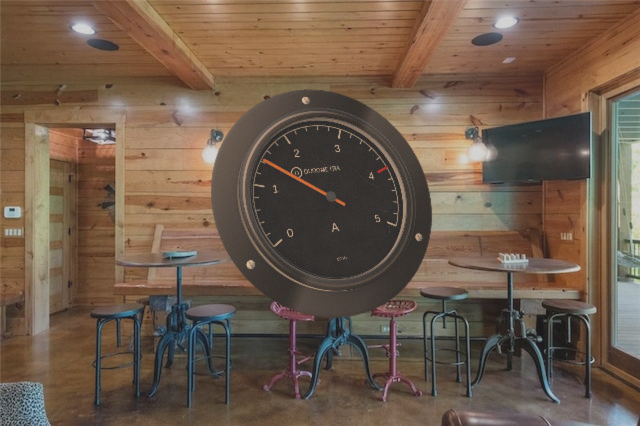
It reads 1.4 A
